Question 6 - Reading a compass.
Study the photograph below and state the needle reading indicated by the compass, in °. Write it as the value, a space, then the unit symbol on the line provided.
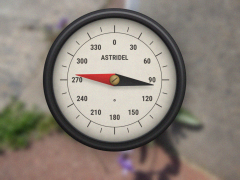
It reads 277.5 °
